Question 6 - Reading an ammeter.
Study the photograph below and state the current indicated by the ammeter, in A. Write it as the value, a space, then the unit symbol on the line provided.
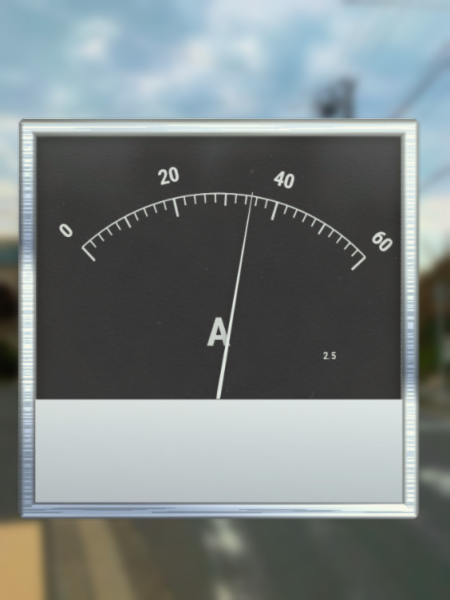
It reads 35 A
